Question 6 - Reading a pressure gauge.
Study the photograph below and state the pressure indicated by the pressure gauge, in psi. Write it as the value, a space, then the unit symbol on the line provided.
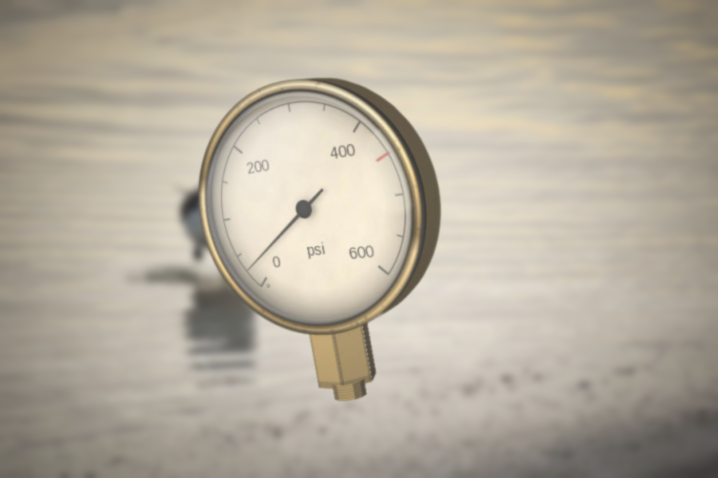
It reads 25 psi
